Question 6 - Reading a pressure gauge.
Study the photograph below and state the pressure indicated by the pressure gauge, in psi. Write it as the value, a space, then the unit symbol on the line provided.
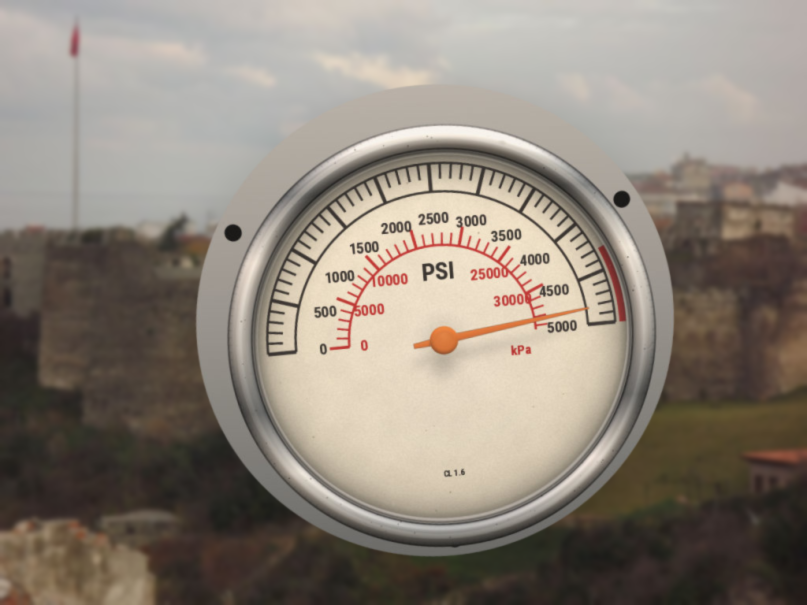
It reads 4800 psi
